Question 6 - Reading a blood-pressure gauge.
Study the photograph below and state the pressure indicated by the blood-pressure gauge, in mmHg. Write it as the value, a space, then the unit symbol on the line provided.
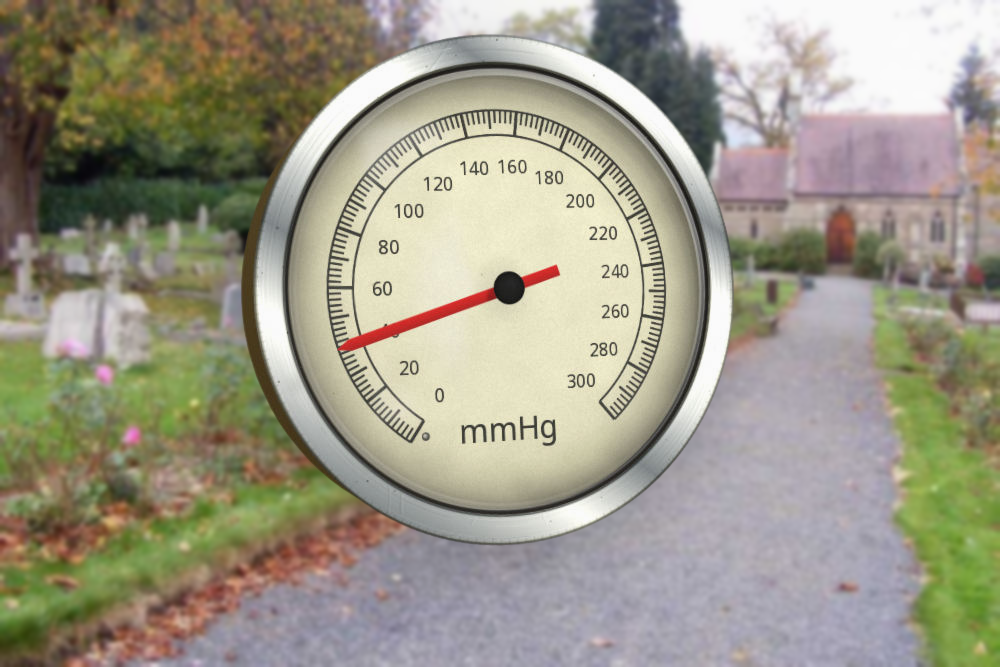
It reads 40 mmHg
